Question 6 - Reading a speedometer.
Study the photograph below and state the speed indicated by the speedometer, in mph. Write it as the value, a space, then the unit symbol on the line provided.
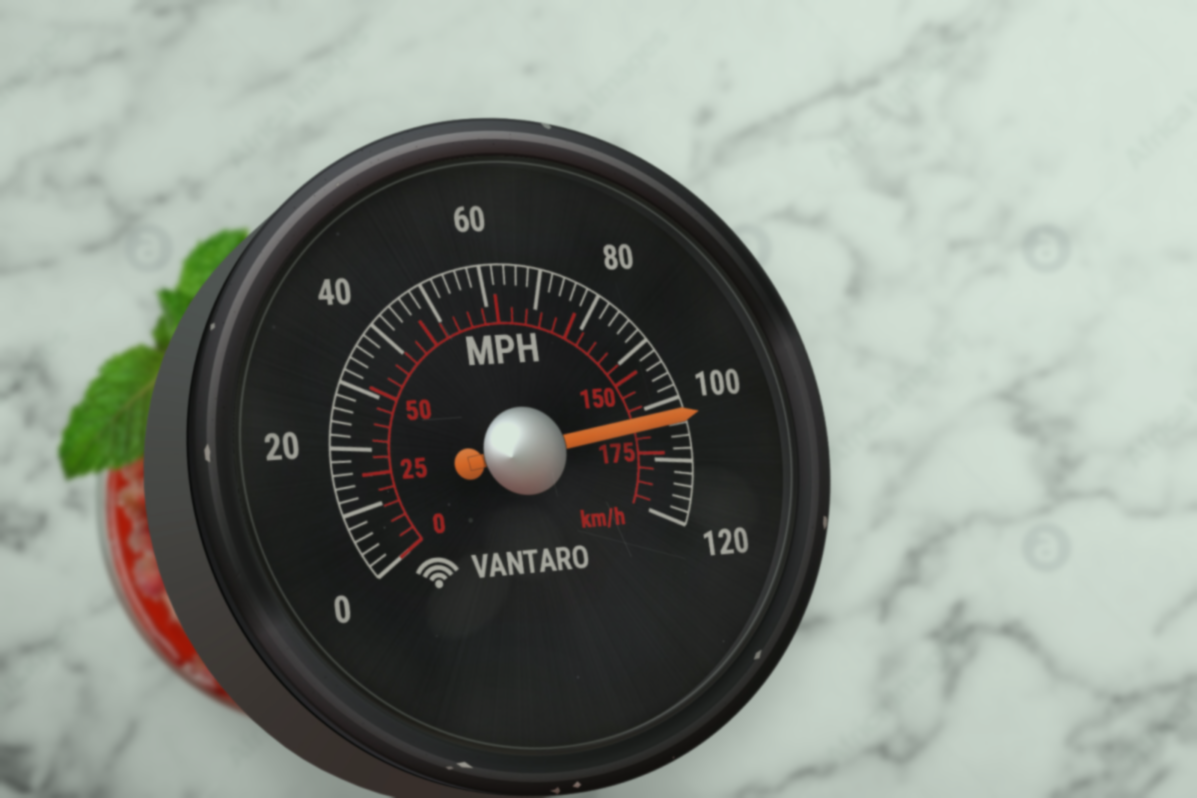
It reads 103 mph
